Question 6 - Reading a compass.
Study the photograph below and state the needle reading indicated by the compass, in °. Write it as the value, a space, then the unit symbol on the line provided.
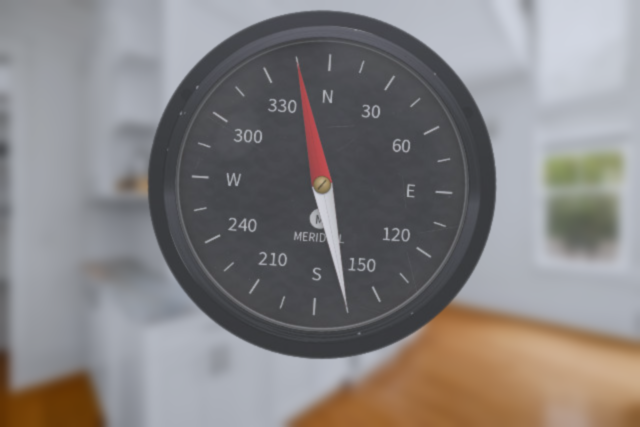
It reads 345 °
